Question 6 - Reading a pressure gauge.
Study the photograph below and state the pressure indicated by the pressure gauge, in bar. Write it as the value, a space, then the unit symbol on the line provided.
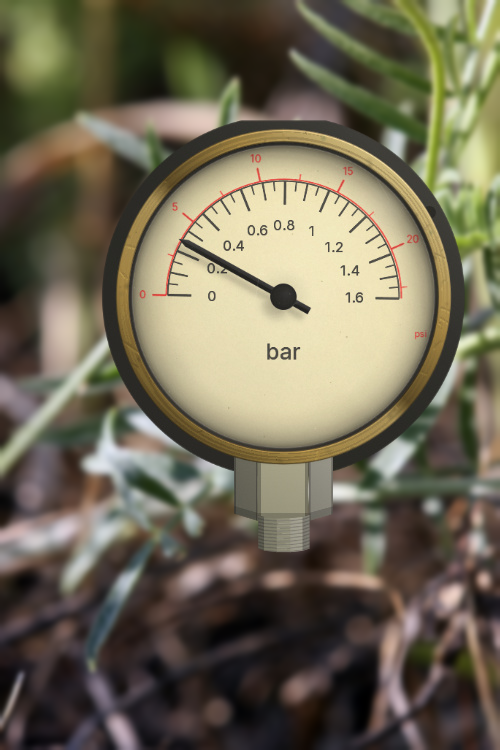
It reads 0.25 bar
